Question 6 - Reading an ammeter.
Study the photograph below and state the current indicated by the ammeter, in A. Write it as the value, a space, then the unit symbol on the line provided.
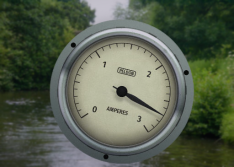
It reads 2.7 A
